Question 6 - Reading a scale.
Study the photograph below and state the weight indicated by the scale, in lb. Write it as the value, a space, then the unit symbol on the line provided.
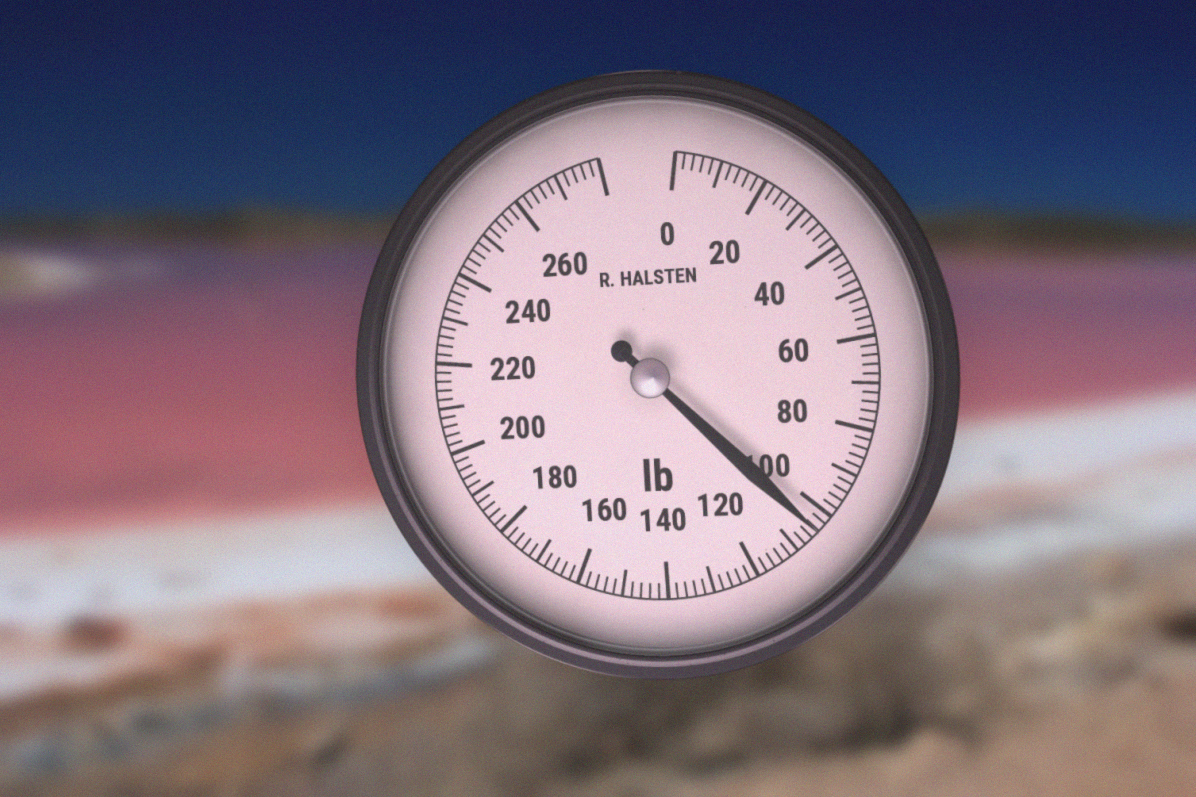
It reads 104 lb
